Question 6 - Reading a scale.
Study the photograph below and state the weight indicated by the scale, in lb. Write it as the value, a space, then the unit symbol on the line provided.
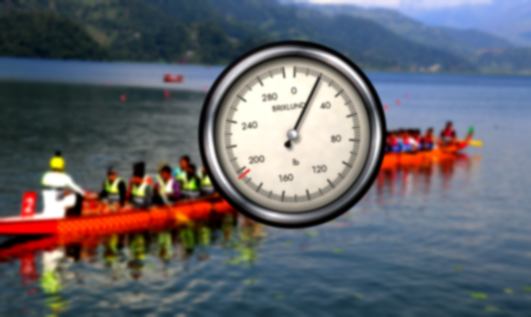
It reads 20 lb
